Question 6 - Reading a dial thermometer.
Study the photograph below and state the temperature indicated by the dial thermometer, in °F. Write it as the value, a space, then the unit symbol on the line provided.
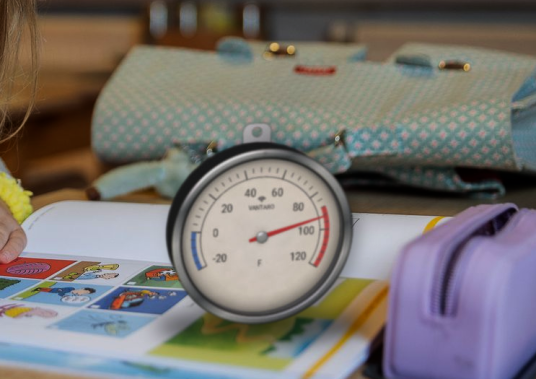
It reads 92 °F
